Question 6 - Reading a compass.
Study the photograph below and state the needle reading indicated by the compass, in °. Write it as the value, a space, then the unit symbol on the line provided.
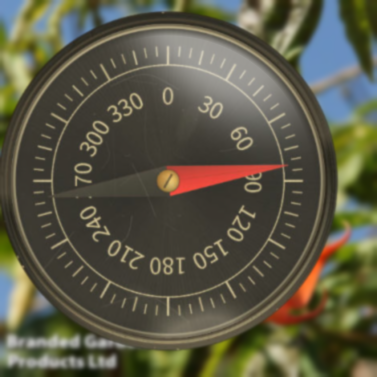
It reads 82.5 °
